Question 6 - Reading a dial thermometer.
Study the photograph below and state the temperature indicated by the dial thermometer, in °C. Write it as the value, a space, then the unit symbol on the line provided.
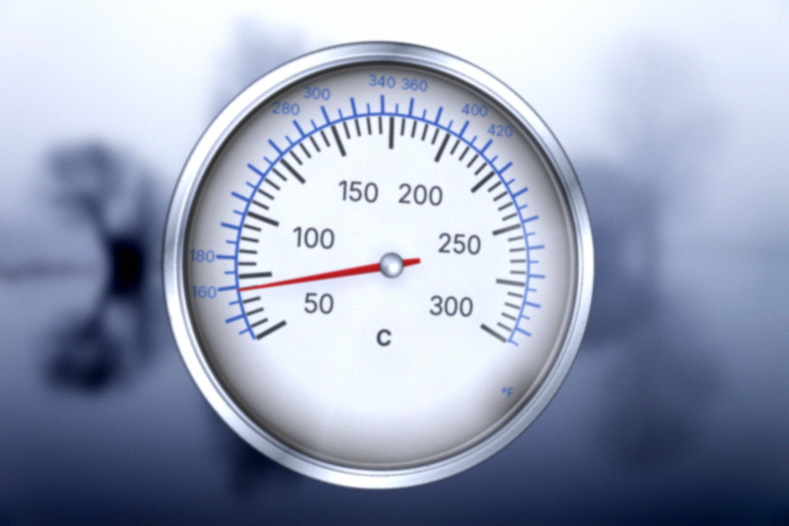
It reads 70 °C
